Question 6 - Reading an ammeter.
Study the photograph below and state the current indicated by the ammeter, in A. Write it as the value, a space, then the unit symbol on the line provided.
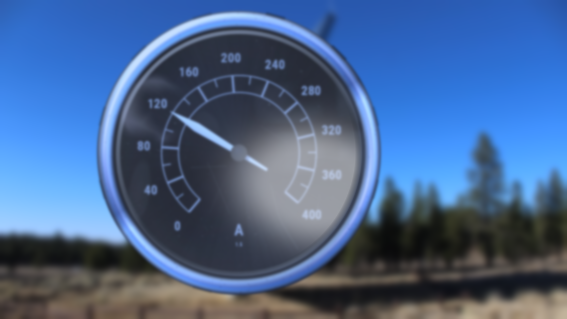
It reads 120 A
